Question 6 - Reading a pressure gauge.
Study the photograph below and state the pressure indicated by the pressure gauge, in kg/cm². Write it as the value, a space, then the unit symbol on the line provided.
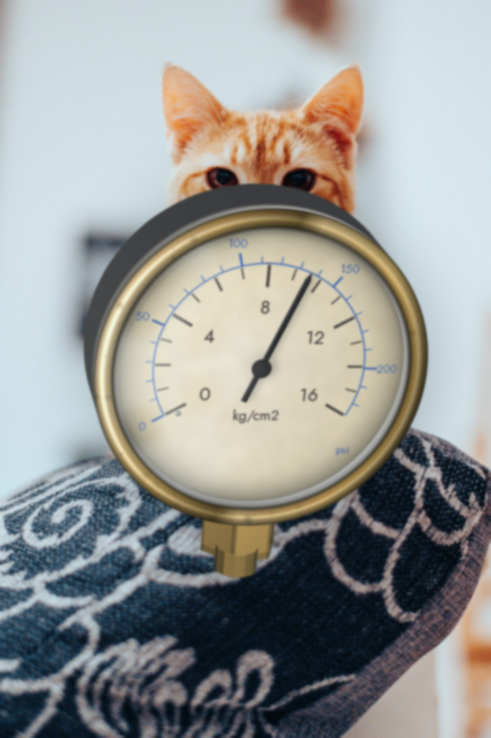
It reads 9.5 kg/cm²
